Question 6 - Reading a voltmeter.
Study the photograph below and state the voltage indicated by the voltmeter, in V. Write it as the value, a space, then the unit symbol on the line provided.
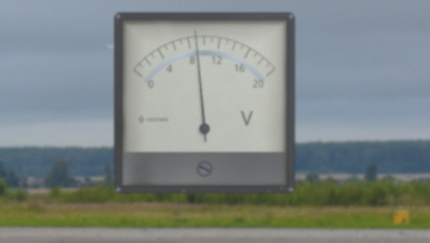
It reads 9 V
